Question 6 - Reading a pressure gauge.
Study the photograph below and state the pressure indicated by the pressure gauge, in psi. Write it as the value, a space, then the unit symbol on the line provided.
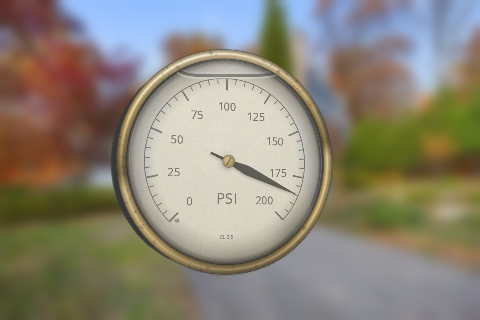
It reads 185 psi
